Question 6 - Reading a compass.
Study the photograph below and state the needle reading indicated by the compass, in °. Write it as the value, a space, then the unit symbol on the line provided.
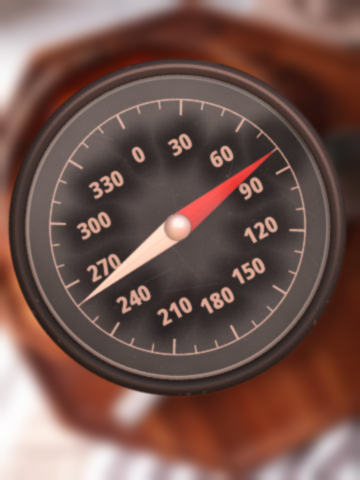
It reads 80 °
